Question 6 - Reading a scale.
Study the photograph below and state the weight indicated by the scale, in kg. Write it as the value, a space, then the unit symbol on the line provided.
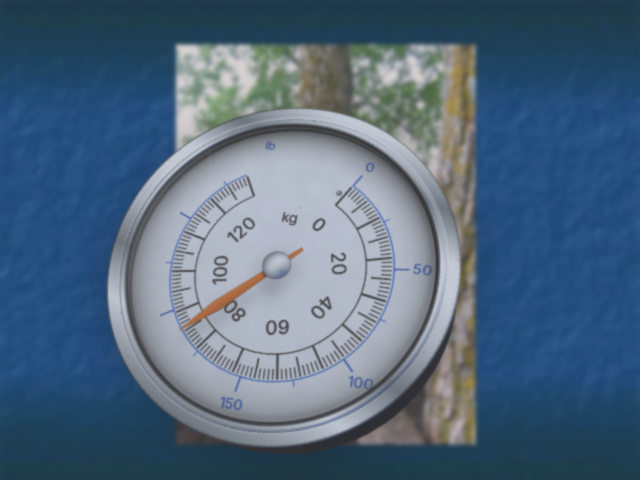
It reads 85 kg
